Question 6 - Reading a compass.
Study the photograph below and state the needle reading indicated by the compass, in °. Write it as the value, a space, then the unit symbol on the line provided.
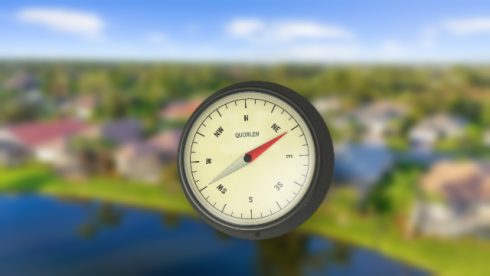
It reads 60 °
